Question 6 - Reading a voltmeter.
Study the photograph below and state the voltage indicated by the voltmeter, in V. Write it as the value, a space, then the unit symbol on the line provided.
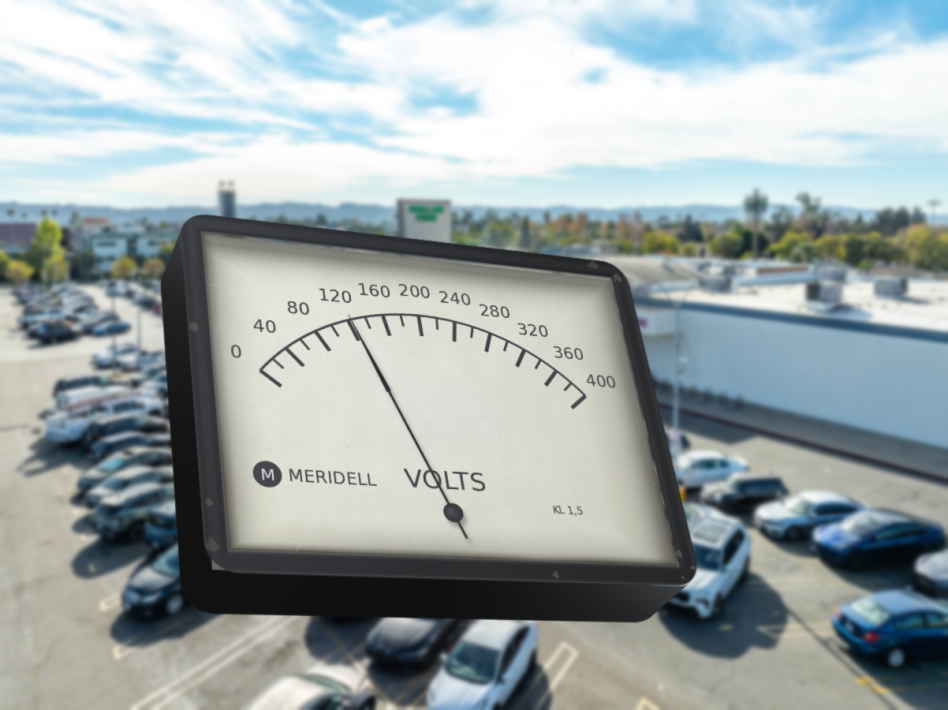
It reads 120 V
